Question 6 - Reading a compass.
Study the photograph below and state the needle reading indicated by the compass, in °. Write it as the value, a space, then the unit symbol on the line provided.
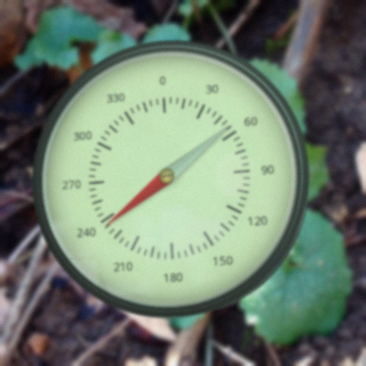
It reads 235 °
